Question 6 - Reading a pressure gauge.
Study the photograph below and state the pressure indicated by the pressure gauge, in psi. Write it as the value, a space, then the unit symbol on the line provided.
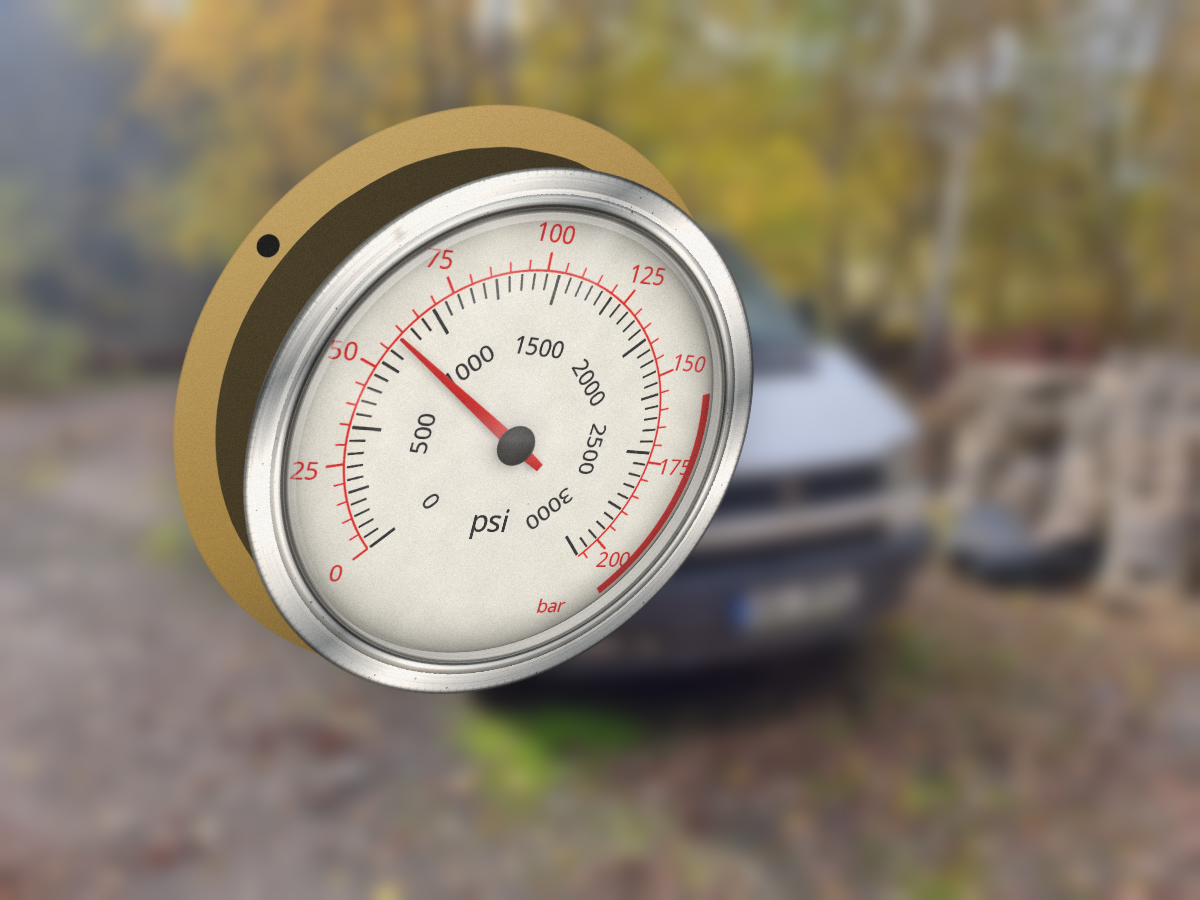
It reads 850 psi
